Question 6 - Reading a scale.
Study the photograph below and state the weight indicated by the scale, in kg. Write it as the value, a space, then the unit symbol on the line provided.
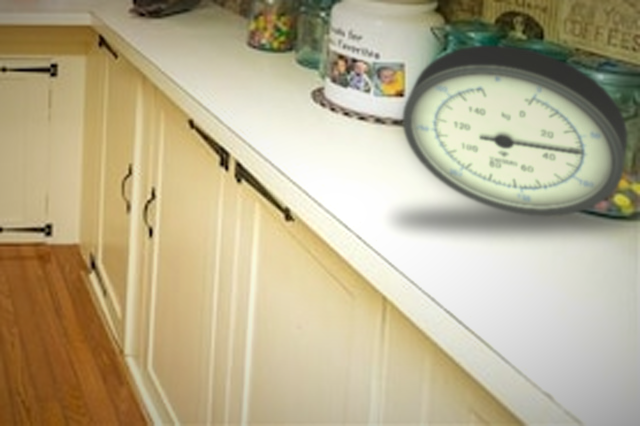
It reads 30 kg
